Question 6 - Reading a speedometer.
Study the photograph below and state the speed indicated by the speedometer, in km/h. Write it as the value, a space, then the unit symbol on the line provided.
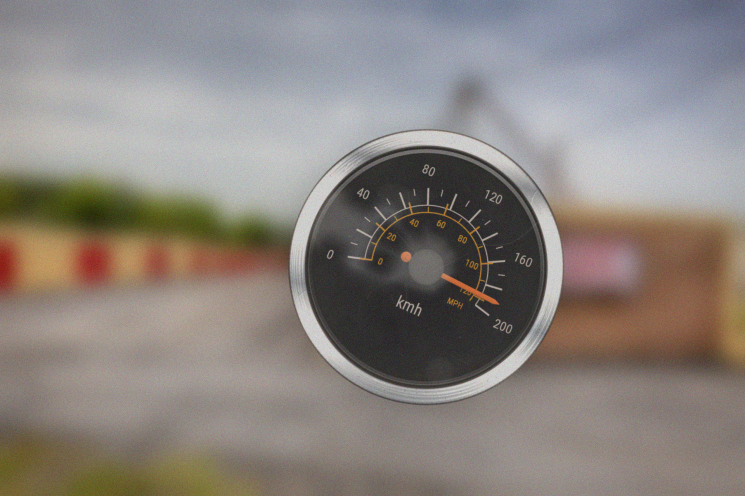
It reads 190 km/h
